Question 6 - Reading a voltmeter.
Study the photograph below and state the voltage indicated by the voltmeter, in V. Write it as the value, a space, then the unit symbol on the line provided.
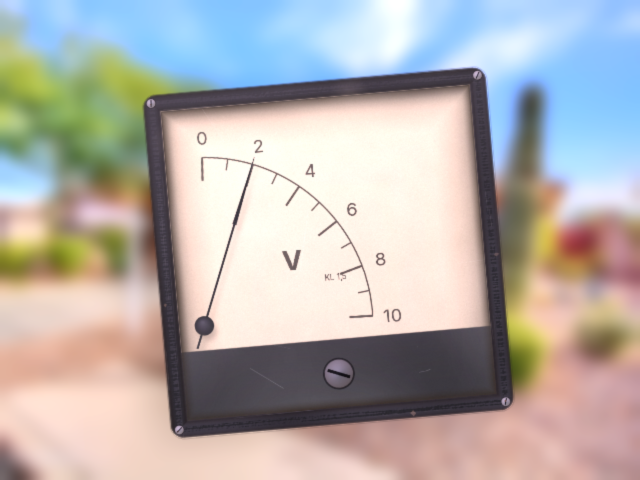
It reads 2 V
